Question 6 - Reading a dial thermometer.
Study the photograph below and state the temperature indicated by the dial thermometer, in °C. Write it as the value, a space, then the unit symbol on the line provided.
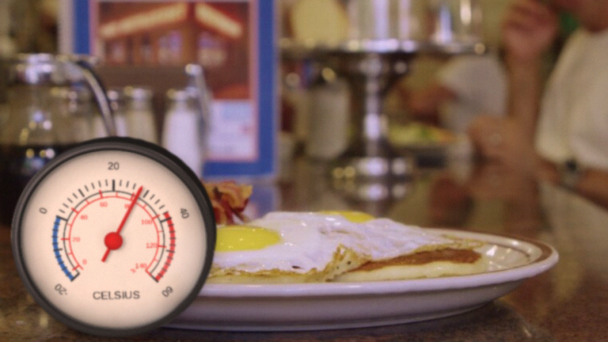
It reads 28 °C
